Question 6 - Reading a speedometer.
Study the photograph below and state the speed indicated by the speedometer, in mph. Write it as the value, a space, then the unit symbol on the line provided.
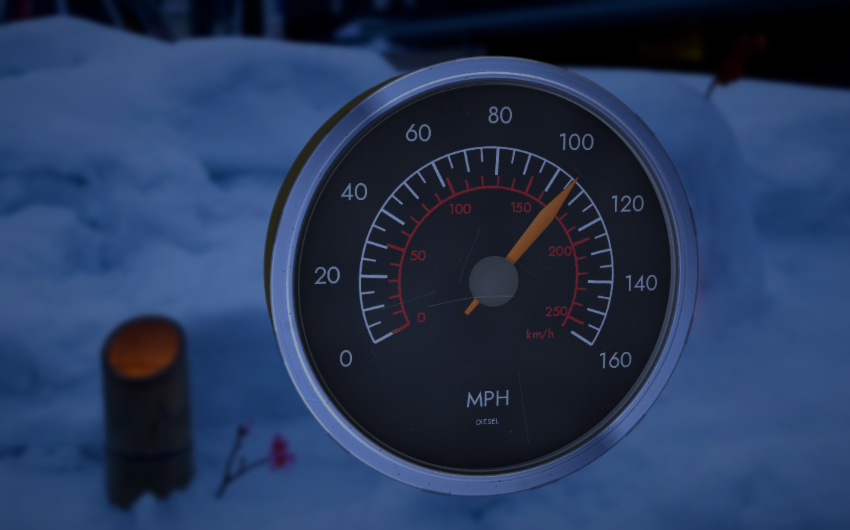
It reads 105 mph
